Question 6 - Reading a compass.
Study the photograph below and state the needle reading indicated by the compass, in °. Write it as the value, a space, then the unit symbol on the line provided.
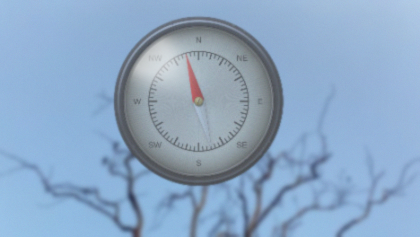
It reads 345 °
